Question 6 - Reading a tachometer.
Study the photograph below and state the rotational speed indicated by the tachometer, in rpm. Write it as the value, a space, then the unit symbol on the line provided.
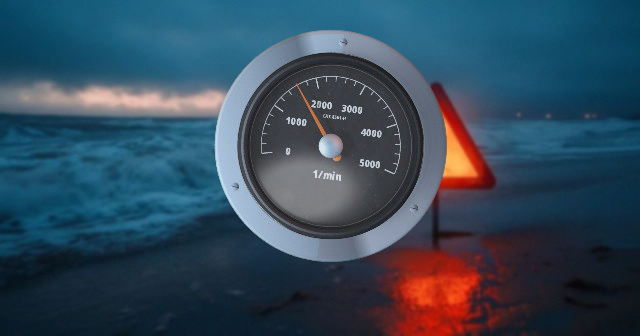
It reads 1600 rpm
